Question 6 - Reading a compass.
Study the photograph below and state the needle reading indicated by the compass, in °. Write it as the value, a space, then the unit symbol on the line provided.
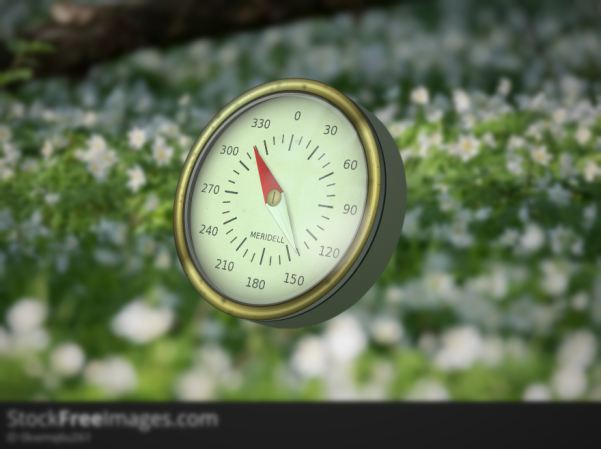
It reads 320 °
